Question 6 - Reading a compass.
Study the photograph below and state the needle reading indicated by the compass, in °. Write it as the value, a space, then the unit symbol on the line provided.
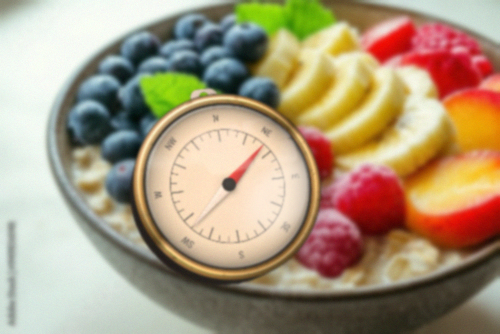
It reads 50 °
